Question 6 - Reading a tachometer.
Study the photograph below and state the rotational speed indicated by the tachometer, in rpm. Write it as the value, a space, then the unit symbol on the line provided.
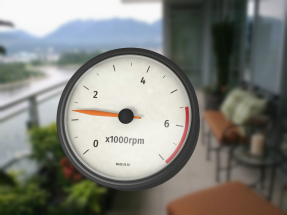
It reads 1250 rpm
